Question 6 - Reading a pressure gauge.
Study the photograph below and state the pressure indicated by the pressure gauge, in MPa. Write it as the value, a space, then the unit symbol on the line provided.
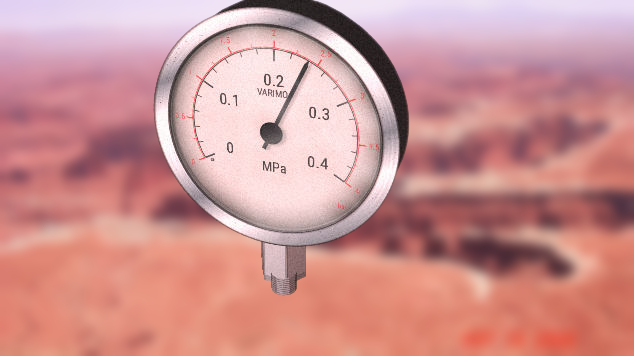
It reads 0.24 MPa
